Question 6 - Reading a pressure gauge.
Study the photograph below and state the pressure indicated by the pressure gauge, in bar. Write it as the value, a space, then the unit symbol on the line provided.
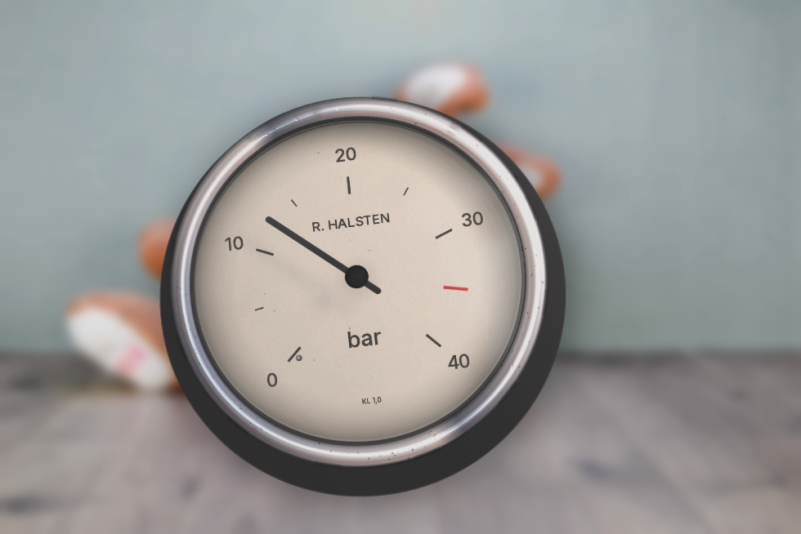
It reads 12.5 bar
